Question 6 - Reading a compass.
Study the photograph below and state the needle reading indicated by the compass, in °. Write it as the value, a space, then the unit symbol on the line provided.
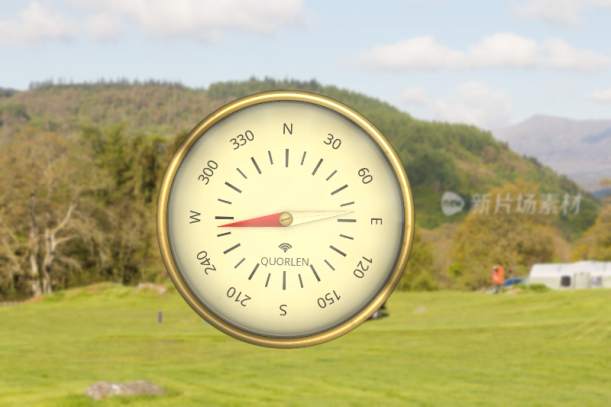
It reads 262.5 °
